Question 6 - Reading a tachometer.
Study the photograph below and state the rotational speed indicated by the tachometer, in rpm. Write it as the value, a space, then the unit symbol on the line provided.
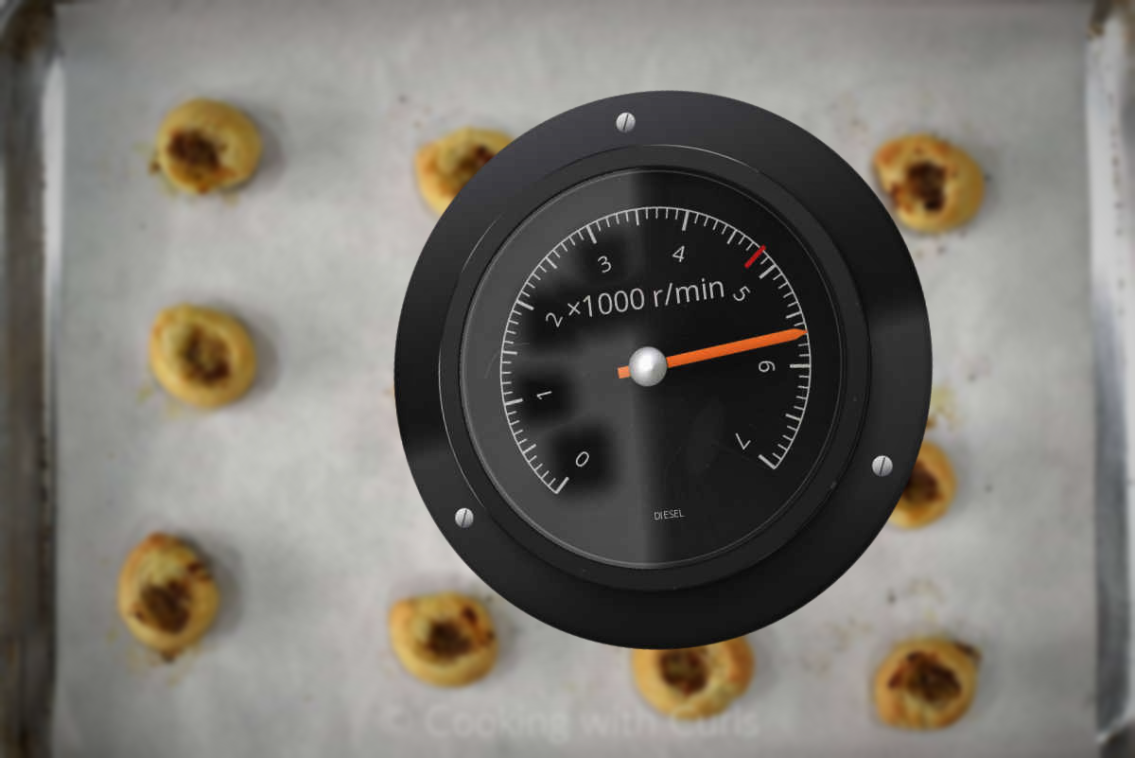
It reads 5700 rpm
